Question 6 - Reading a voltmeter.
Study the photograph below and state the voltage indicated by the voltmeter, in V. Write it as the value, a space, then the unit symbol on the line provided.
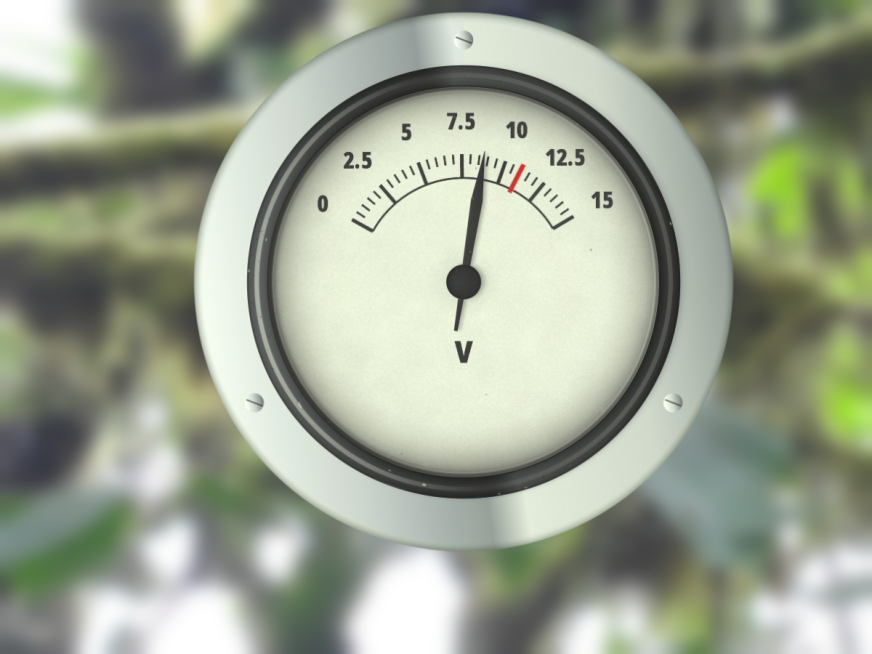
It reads 8.75 V
